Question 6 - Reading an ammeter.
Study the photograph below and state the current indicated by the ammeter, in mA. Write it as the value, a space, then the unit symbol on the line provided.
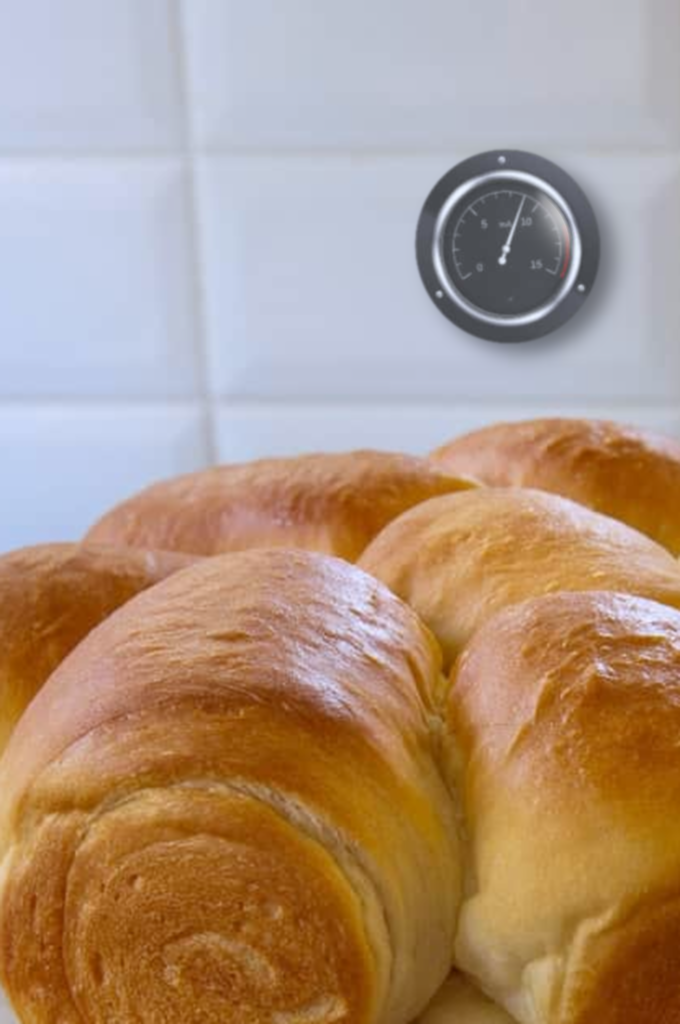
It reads 9 mA
